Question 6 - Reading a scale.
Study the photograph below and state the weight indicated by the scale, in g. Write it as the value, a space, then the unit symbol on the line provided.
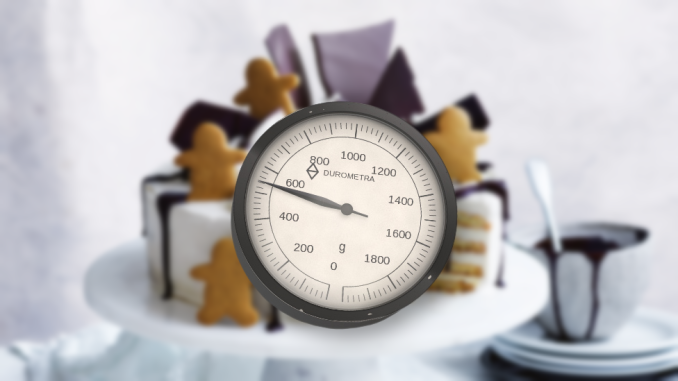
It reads 540 g
